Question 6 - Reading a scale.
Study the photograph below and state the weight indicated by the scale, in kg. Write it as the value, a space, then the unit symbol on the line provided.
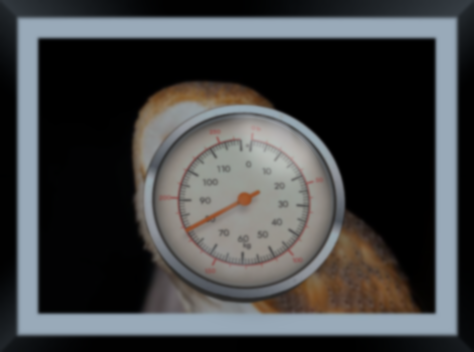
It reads 80 kg
